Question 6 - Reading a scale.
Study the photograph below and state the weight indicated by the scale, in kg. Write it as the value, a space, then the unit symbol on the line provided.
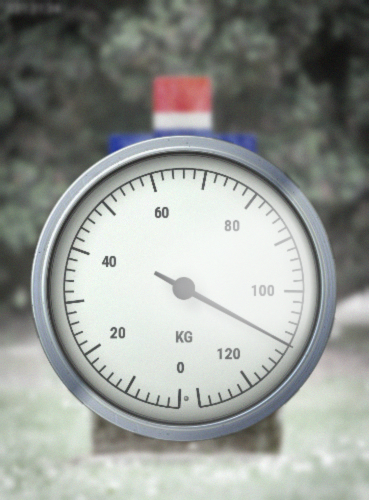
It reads 110 kg
